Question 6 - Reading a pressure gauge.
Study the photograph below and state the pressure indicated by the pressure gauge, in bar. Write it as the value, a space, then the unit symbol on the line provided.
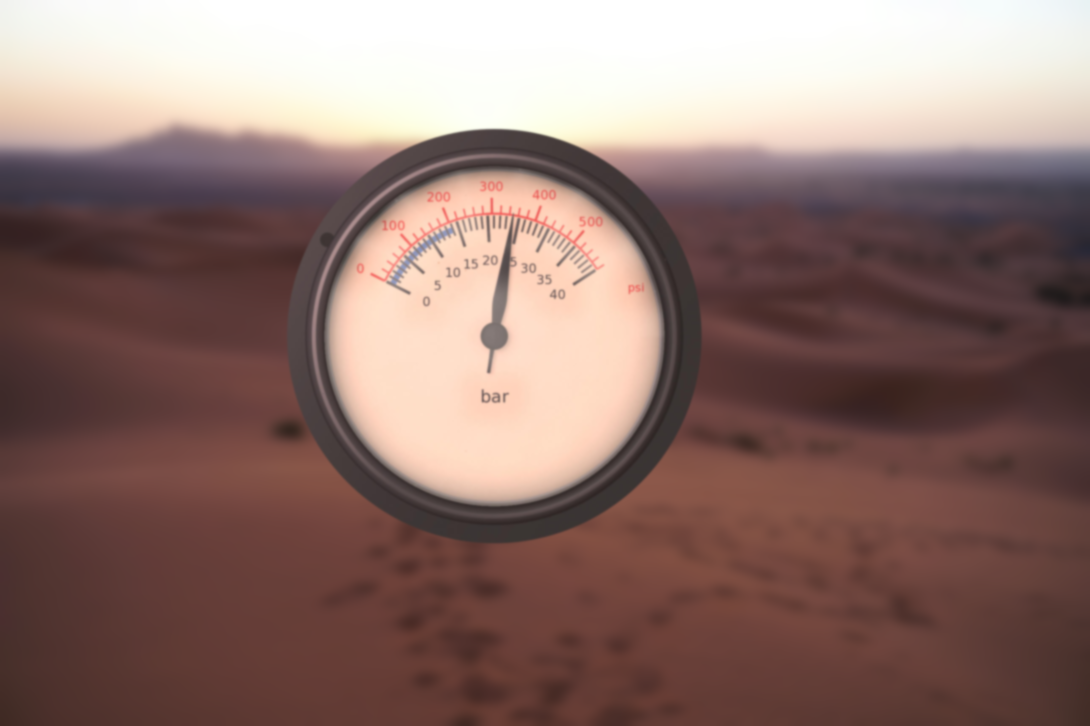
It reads 24 bar
